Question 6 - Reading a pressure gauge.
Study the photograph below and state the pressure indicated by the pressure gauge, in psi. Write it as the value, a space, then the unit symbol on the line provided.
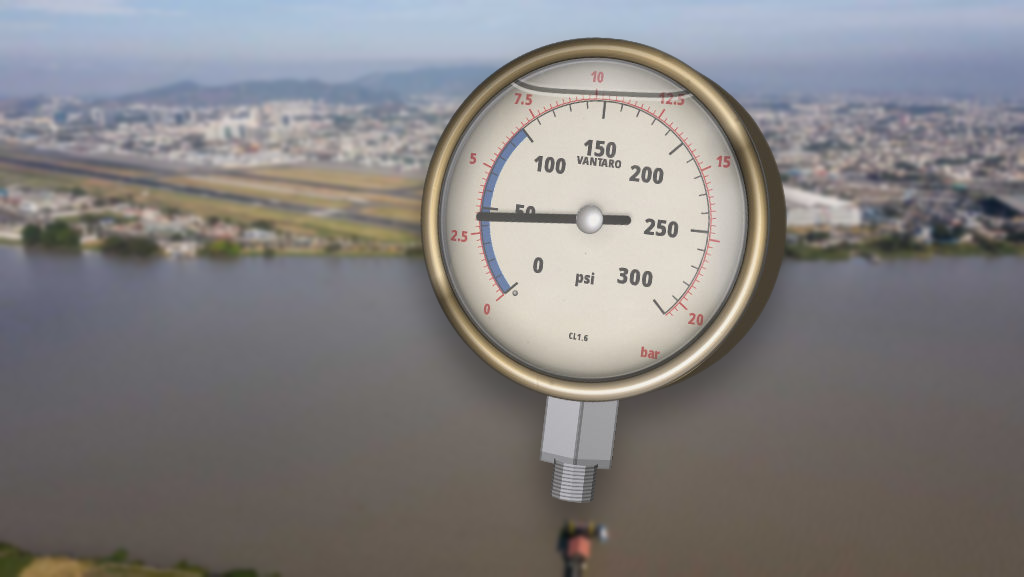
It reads 45 psi
